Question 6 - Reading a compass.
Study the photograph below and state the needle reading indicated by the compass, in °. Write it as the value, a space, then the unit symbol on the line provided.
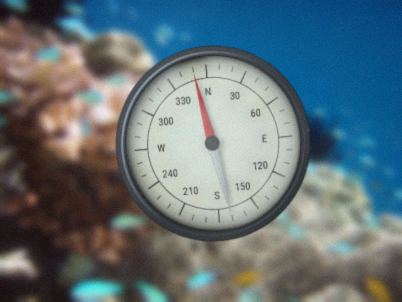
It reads 350 °
